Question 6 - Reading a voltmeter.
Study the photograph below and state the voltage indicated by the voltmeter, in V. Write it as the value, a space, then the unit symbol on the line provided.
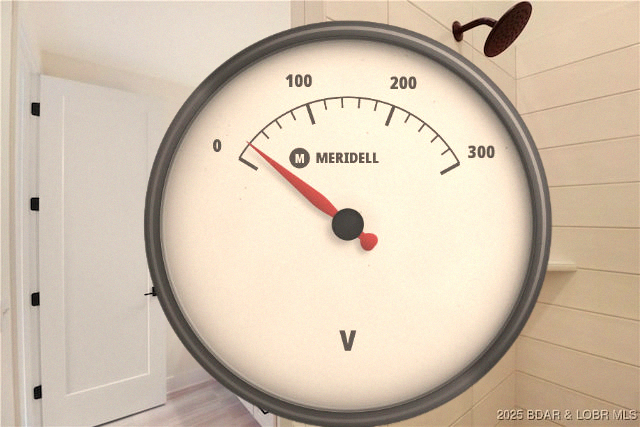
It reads 20 V
